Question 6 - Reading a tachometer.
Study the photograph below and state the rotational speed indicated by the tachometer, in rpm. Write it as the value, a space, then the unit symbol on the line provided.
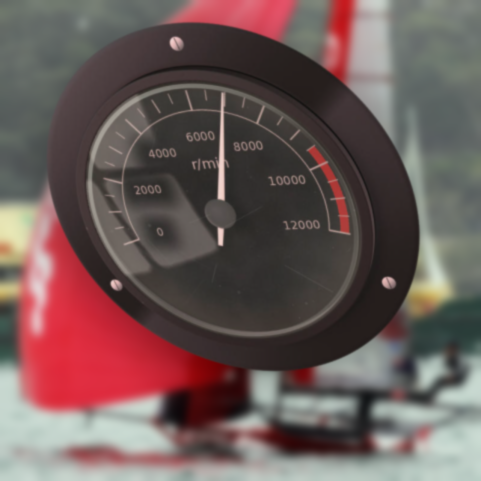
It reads 7000 rpm
